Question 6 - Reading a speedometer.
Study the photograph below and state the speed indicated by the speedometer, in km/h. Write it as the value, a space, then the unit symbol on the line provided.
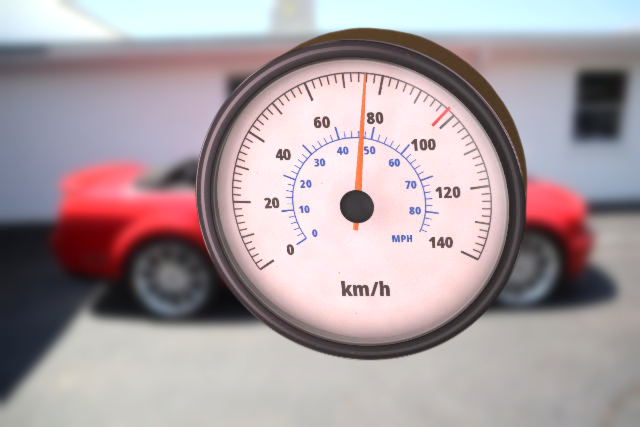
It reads 76 km/h
